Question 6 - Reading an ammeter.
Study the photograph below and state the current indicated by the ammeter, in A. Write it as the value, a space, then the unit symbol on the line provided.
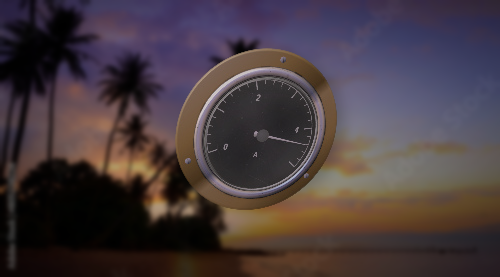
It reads 4.4 A
